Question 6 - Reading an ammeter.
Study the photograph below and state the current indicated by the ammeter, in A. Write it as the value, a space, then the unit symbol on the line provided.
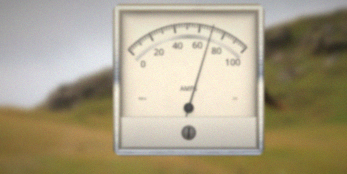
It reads 70 A
